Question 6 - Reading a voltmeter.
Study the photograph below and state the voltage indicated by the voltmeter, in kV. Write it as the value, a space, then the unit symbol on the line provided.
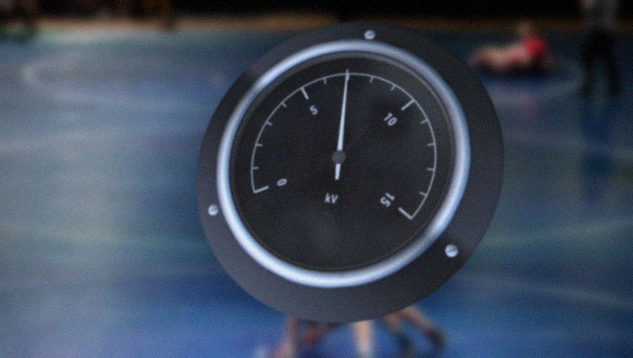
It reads 7 kV
